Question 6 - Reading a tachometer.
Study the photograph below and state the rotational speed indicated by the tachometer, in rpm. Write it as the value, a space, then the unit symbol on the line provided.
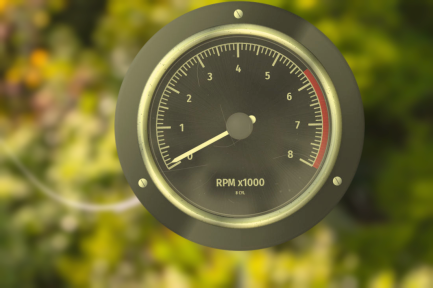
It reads 100 rpm
